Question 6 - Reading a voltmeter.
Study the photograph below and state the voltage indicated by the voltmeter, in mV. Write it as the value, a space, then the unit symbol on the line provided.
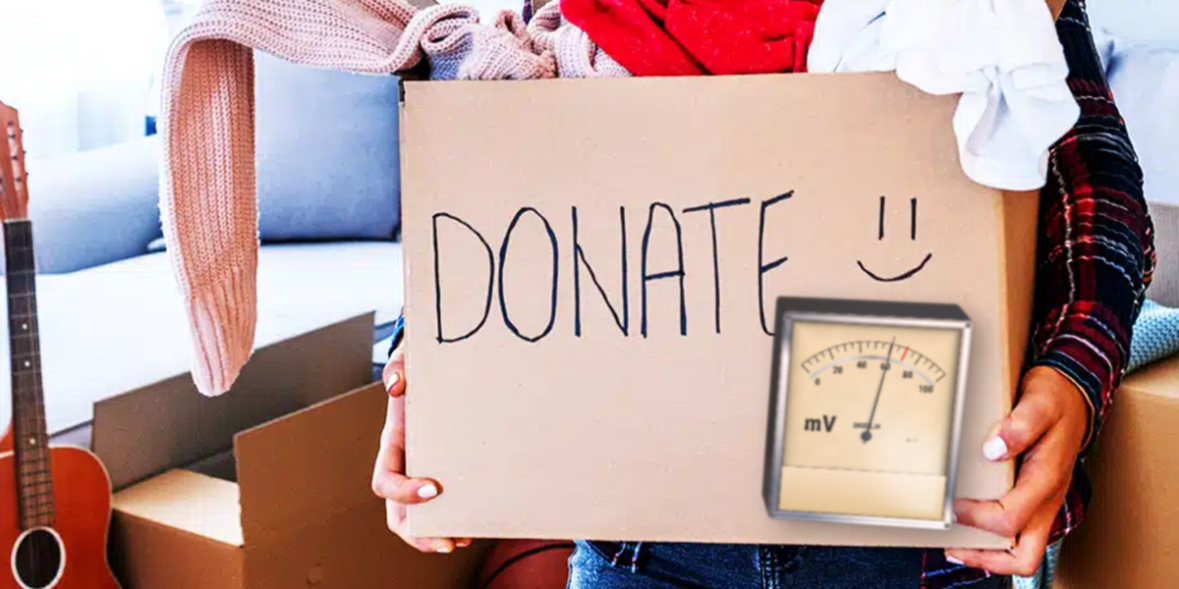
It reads 60 mV
